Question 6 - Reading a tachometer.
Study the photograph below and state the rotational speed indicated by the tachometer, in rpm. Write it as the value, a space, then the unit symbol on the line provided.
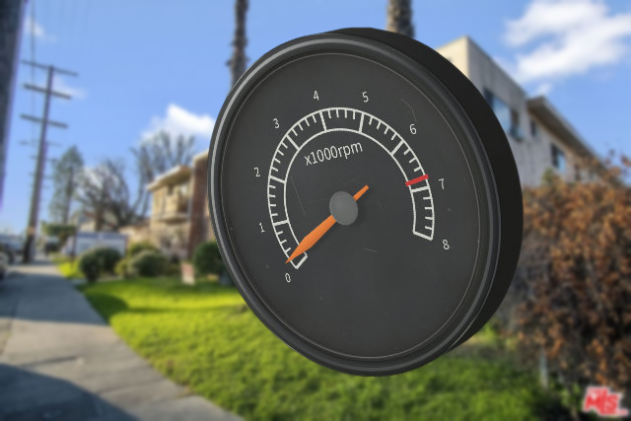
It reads 200 rpm
